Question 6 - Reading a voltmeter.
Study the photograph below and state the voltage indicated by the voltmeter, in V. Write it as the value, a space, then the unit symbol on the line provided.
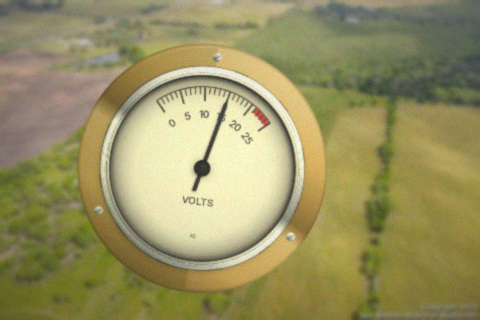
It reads 15 V
